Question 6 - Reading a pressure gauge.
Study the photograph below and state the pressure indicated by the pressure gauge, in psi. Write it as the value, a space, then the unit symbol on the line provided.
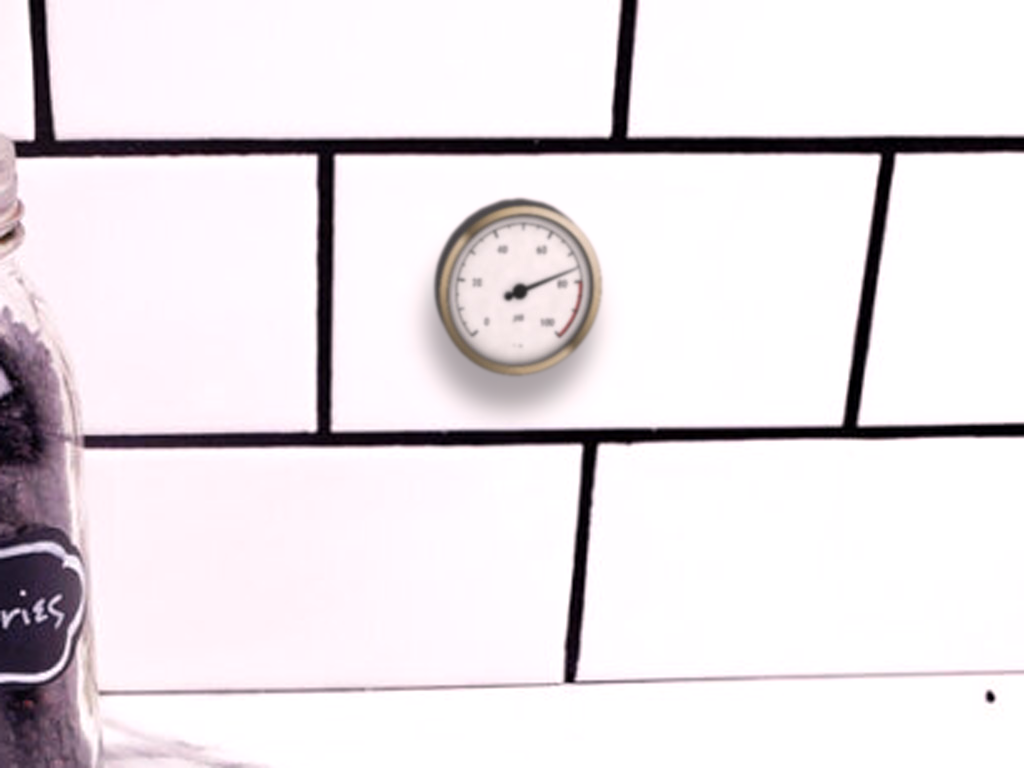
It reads 75 psi
